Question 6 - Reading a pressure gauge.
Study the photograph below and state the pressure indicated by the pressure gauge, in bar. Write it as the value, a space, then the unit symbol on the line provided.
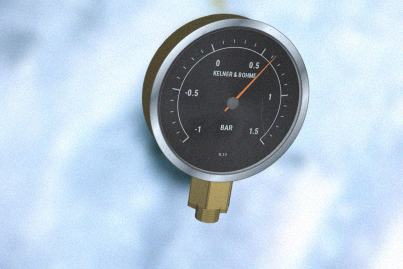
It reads 0.6 bar
